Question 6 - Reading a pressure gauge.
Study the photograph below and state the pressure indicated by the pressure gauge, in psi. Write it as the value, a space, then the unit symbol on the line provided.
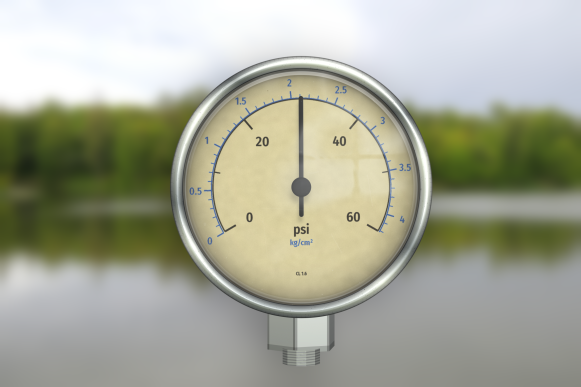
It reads 30 psi
